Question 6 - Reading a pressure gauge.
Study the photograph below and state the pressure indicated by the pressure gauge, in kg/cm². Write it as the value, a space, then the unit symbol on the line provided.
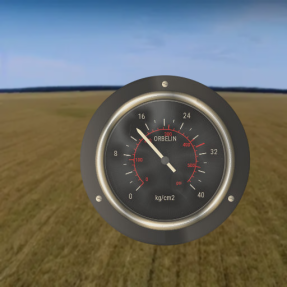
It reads 14 kg/cm²
